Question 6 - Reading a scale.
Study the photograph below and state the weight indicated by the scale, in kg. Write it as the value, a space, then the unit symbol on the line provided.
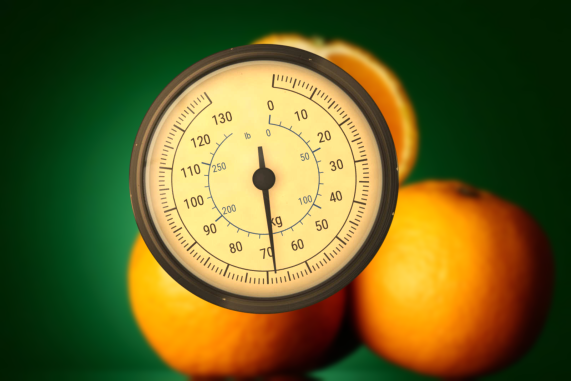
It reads 68 kg
